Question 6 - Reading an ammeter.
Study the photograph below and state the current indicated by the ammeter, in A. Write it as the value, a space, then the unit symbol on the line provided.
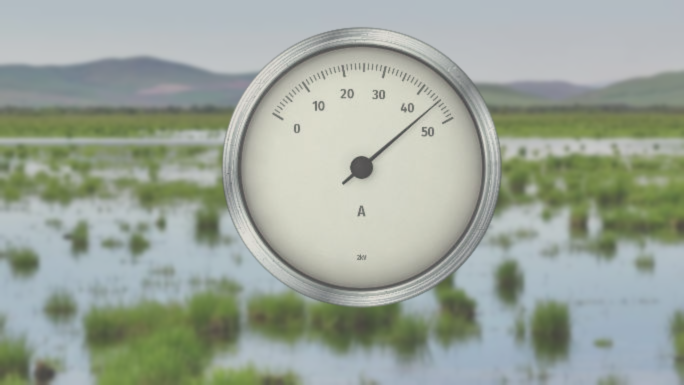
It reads 45 A
